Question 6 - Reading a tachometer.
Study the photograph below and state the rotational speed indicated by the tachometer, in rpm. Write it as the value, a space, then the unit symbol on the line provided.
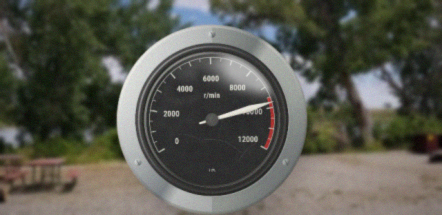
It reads 9750 rpm
